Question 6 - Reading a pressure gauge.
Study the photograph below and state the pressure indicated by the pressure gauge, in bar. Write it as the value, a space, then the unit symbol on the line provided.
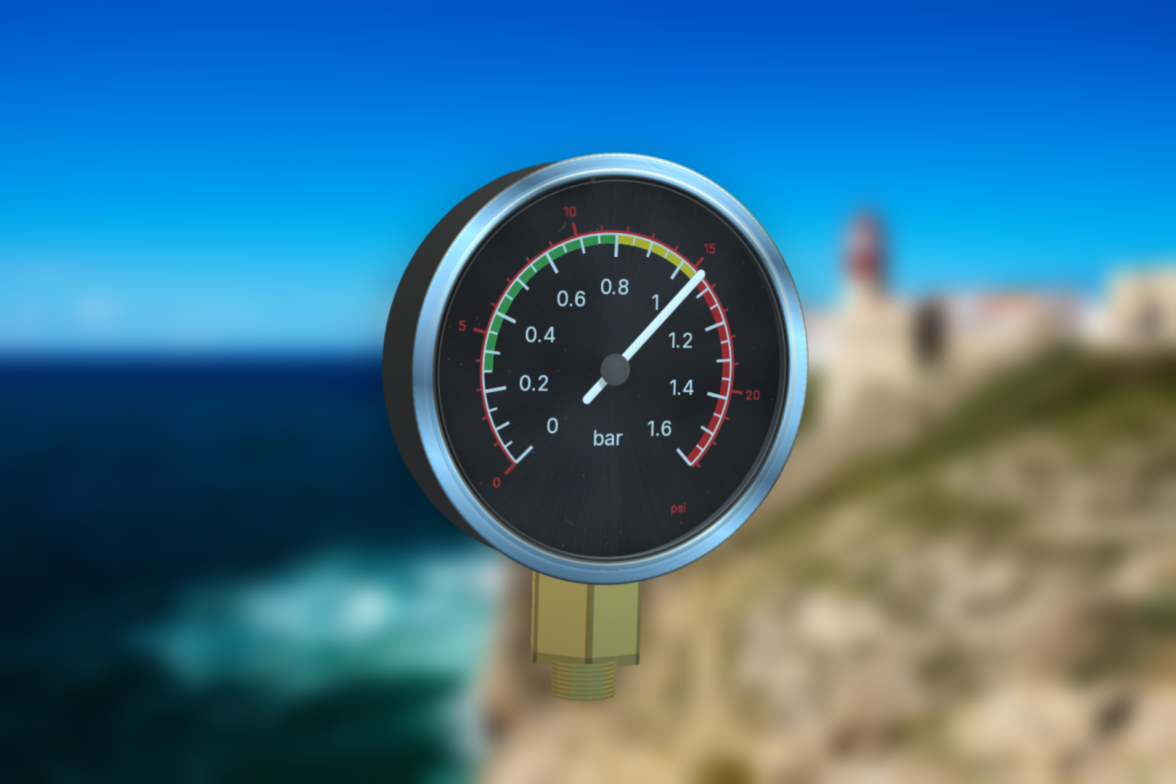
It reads 1.05 bar
